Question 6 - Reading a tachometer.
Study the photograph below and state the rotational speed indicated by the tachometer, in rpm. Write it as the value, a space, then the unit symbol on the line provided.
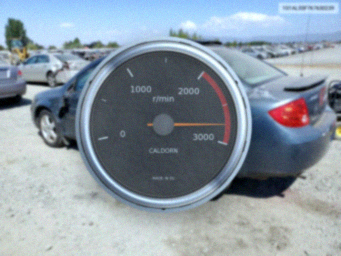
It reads 2750 rpm
